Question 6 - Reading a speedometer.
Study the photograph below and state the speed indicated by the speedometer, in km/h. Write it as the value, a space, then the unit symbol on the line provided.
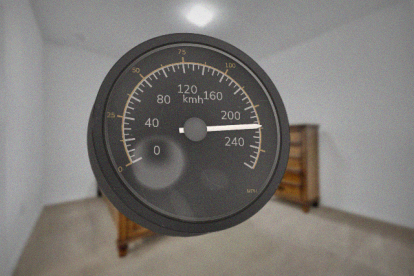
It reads 220 km/h
